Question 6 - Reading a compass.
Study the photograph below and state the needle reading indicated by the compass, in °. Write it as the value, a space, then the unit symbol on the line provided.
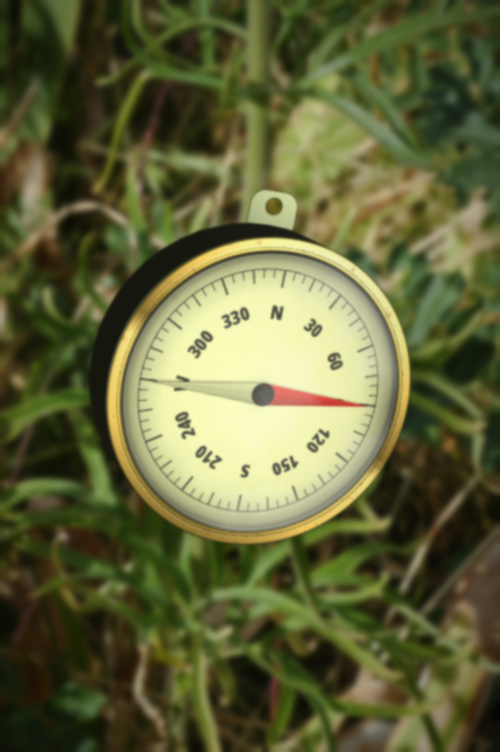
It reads 90 °
